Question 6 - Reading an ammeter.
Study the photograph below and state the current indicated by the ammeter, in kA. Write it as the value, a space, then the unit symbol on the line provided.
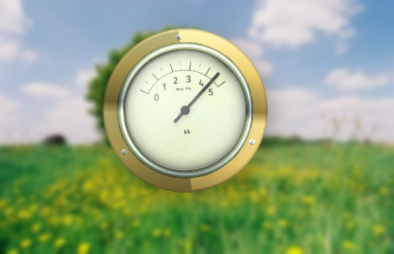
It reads 4.5 kA
